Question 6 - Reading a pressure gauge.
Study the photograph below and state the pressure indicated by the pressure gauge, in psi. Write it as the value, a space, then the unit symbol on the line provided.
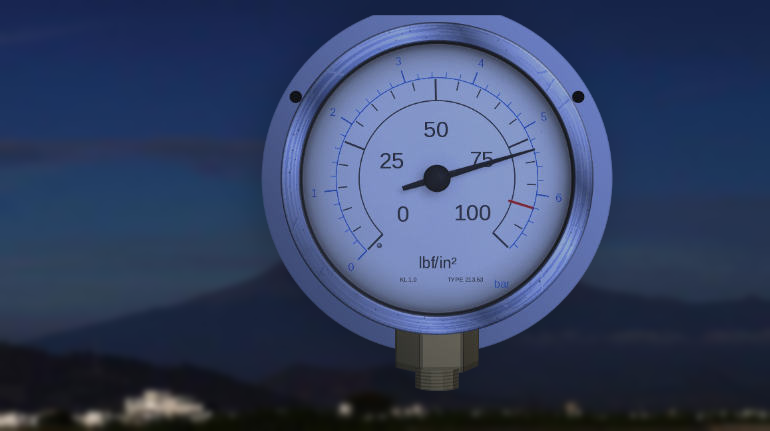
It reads 77.5 psi
